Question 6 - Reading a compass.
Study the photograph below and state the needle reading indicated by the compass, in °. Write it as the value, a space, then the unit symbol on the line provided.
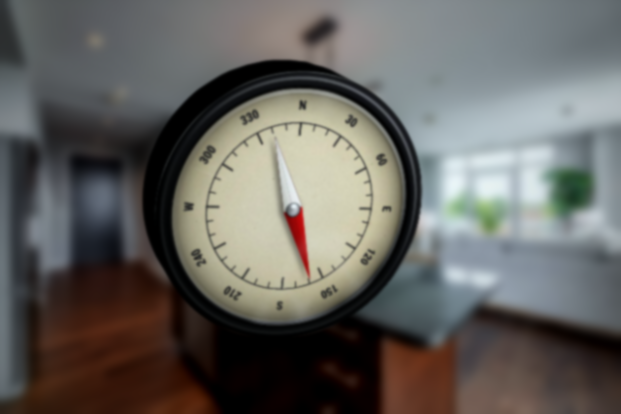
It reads 160 °
